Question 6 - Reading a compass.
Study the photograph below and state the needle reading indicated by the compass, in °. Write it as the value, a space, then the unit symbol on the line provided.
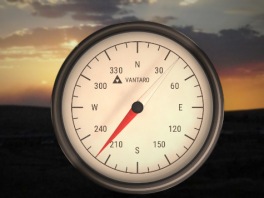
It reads 220 °
